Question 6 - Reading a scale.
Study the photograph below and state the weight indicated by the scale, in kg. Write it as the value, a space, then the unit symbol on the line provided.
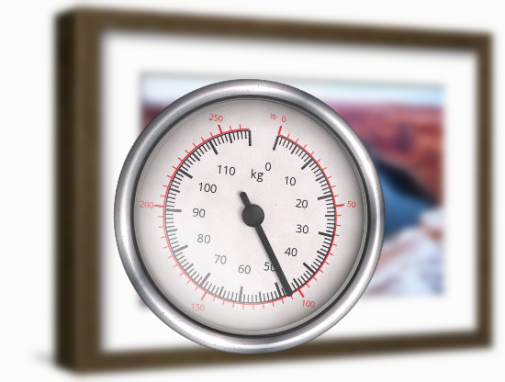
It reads 48 kg
